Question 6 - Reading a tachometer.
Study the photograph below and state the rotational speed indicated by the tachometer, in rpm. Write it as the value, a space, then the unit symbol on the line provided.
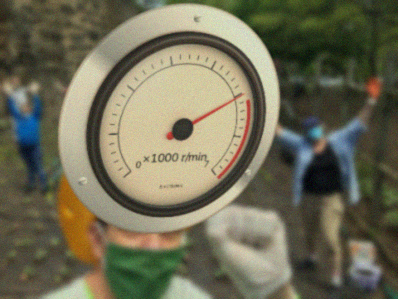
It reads 5000 rpm
